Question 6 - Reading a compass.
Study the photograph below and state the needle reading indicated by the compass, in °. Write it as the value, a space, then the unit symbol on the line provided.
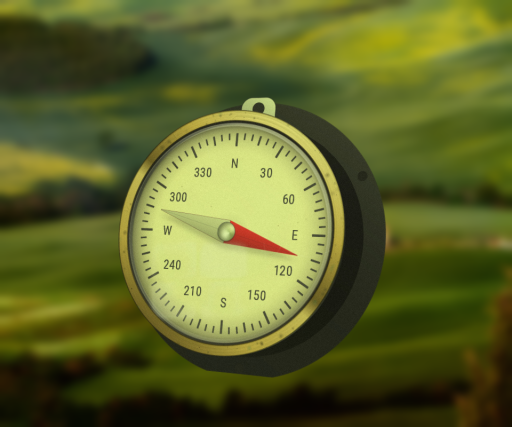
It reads 105 °
